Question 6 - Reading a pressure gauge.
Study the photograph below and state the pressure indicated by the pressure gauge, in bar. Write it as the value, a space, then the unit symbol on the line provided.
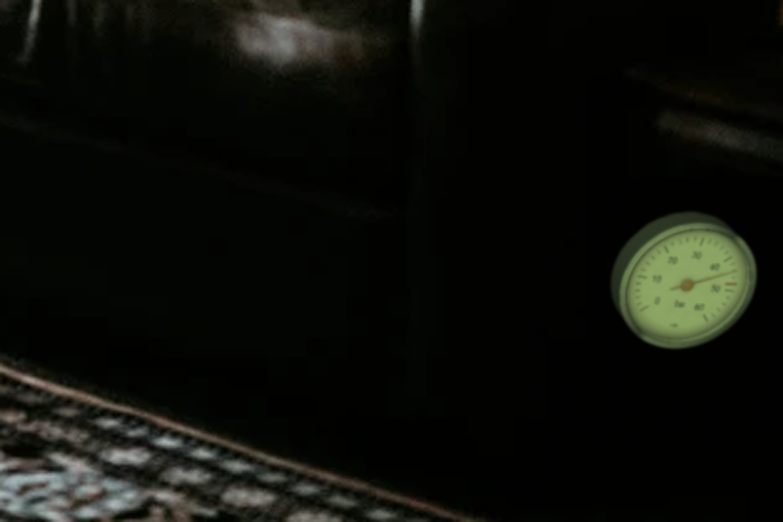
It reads 44 bar
